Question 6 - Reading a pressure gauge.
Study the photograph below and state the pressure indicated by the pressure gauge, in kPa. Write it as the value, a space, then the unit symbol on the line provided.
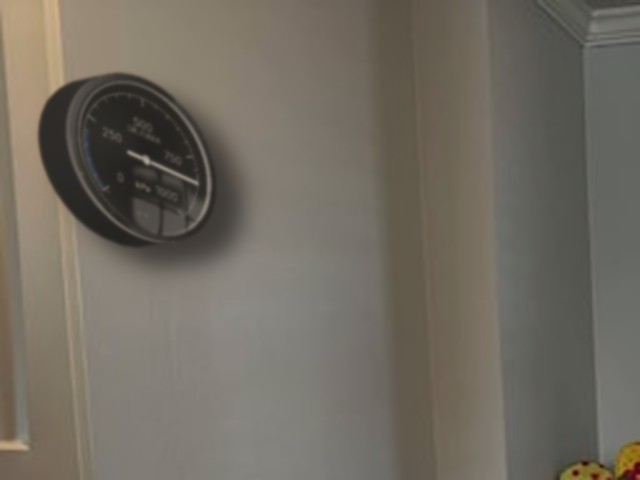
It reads 850 kPa
